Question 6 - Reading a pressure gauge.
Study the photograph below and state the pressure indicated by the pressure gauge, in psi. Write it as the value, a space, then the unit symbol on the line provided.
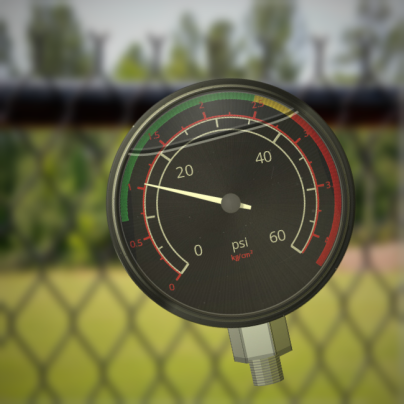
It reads 15 psi
